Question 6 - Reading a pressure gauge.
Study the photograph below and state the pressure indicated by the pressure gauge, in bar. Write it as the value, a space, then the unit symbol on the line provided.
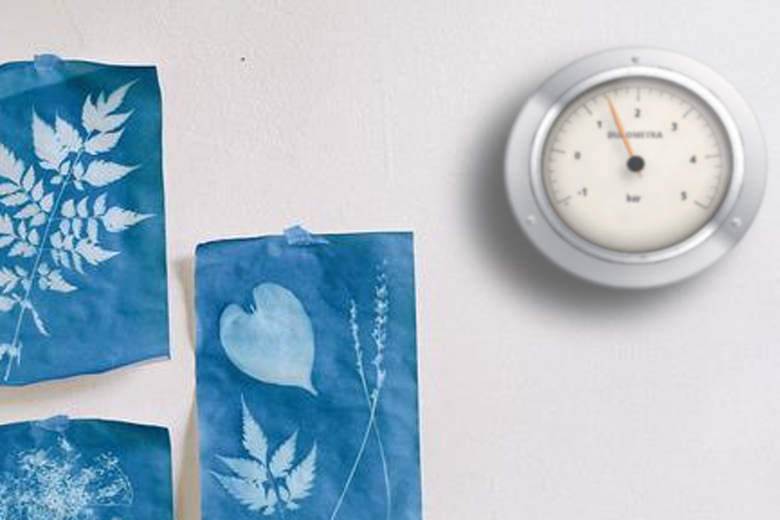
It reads 1.4 bar
